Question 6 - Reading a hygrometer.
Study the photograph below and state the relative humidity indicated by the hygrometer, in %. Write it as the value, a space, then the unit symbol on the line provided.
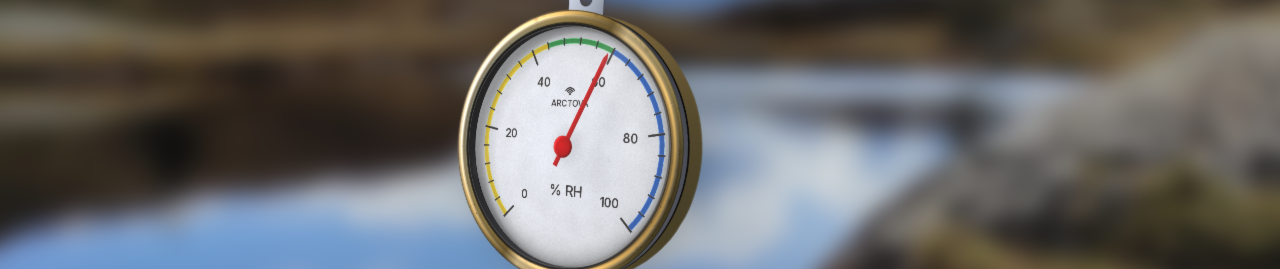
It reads 60 %
